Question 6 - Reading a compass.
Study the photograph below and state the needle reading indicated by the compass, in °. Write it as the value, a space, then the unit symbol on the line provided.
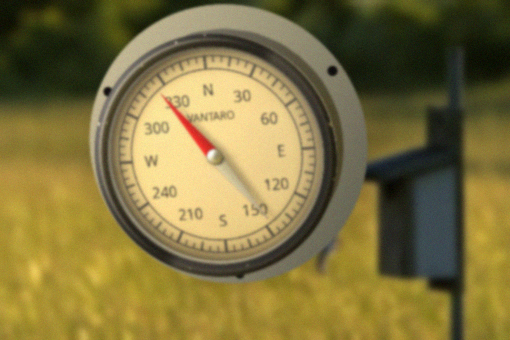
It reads 325 °
